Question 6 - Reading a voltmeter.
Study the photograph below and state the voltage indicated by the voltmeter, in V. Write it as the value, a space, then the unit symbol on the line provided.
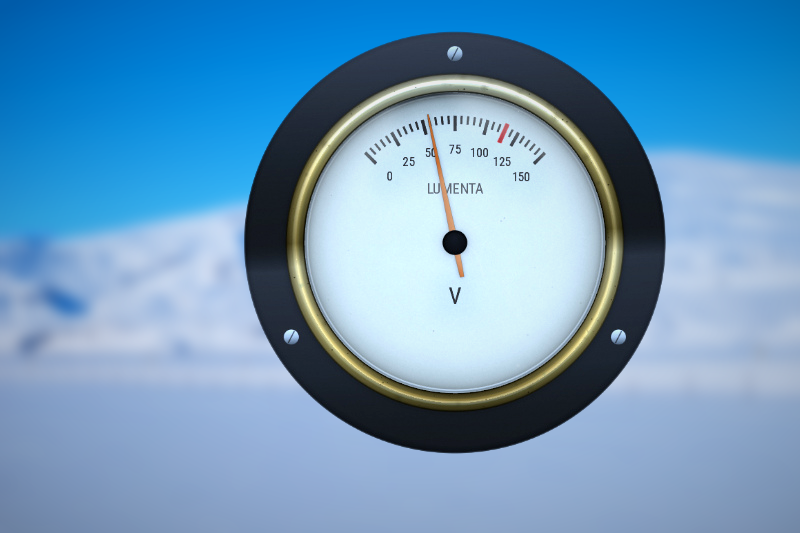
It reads 55 V
